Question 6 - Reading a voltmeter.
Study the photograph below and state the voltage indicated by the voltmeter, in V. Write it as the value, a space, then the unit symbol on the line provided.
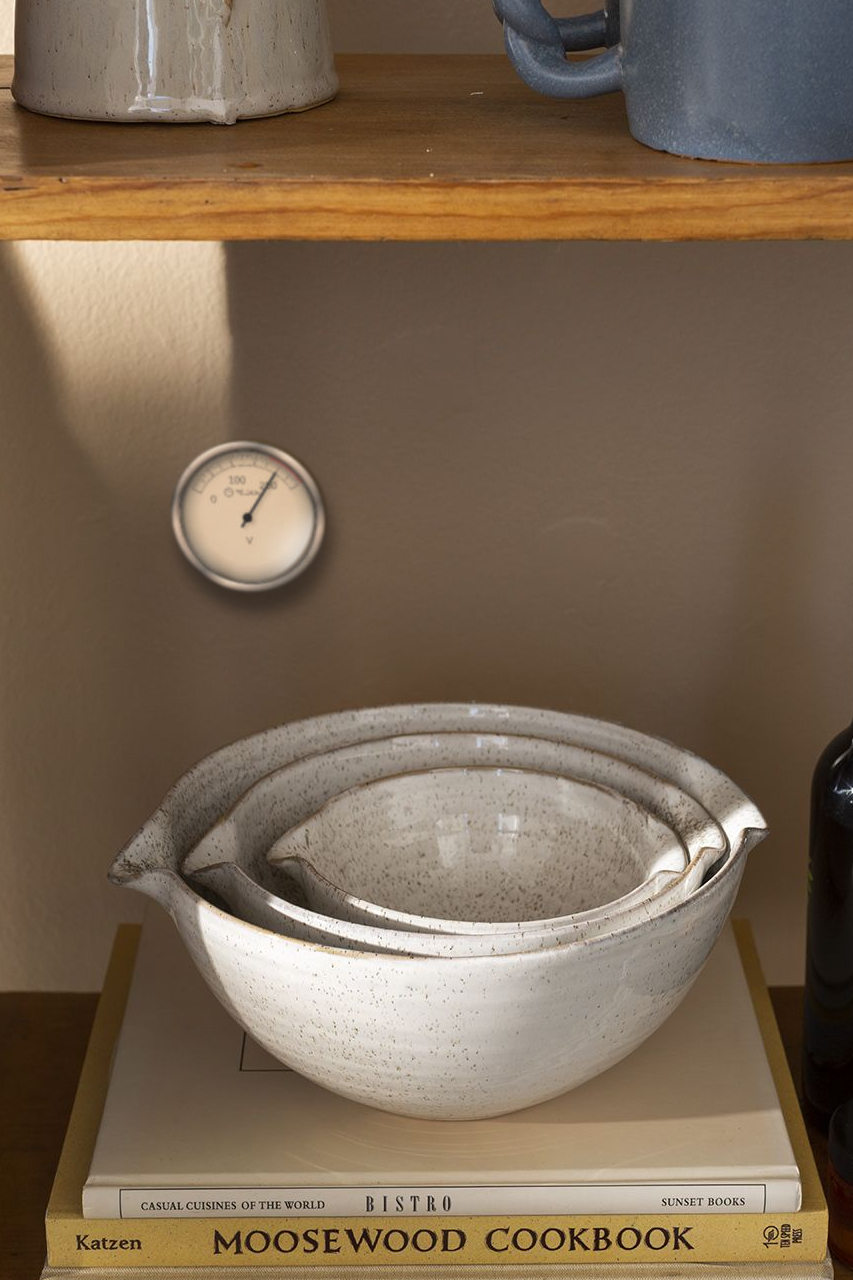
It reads 200 V
